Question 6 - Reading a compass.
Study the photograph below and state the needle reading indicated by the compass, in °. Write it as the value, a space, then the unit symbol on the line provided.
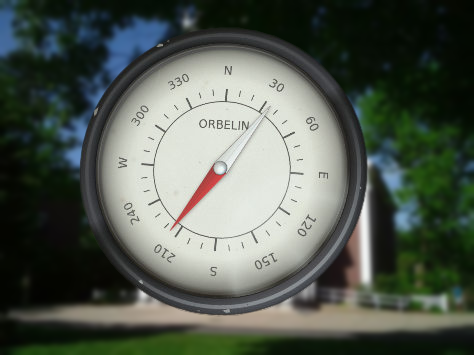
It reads 215 °
